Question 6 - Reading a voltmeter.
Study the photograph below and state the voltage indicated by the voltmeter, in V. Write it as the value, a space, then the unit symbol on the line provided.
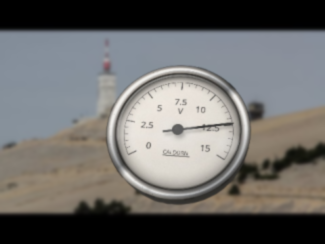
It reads 12.5 V
